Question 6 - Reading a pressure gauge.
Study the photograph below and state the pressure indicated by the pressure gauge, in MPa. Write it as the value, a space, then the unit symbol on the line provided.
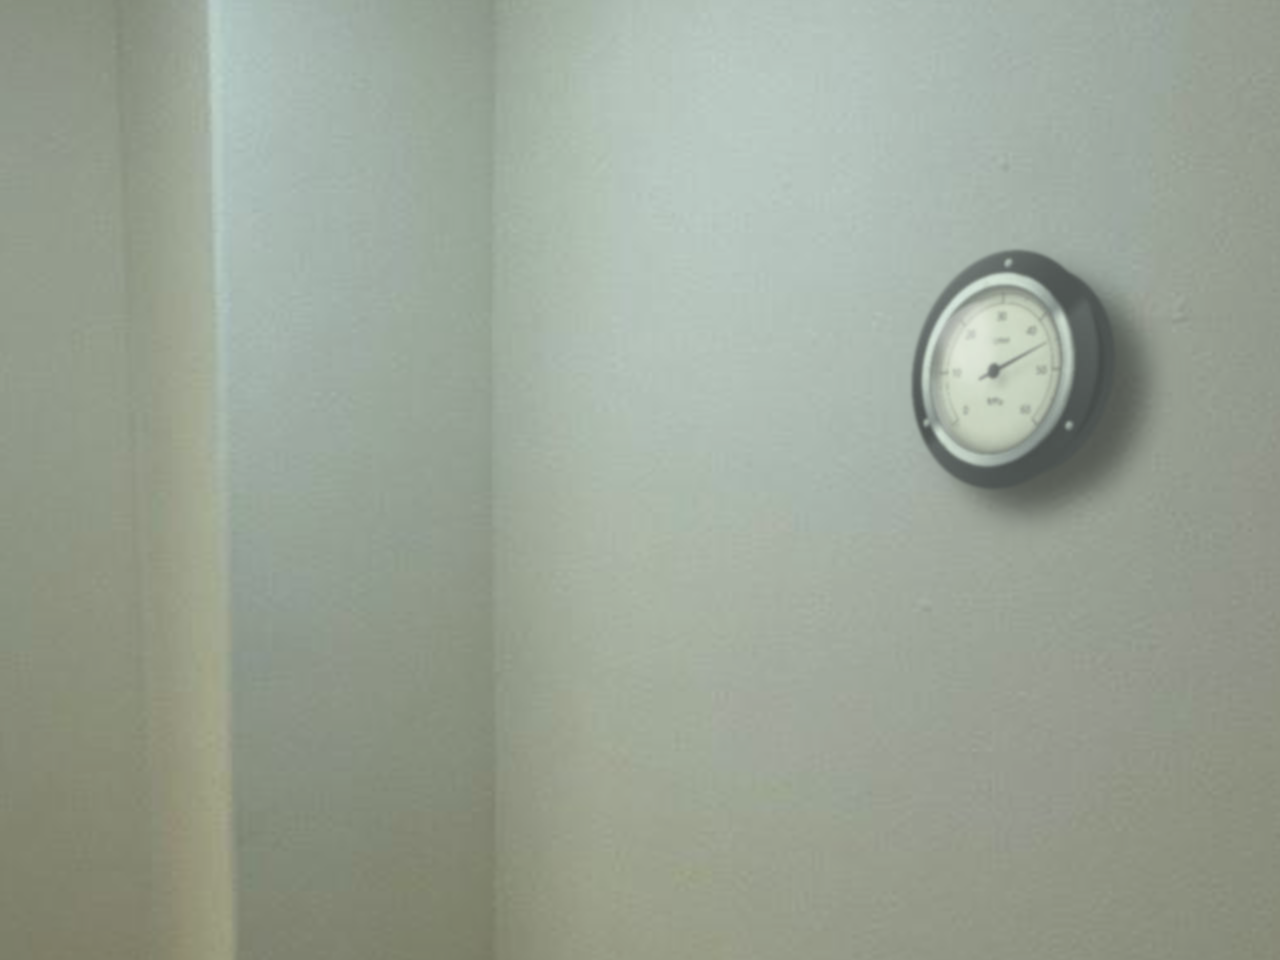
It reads 45 MPa
